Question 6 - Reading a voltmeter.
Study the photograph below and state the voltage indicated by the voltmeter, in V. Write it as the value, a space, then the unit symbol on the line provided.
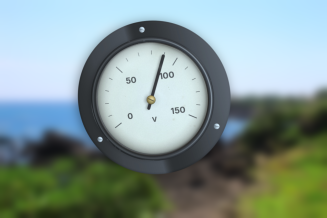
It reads 90 V
